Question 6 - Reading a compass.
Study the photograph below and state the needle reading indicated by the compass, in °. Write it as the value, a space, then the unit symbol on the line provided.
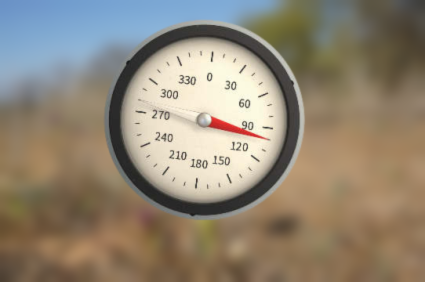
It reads 100 °
